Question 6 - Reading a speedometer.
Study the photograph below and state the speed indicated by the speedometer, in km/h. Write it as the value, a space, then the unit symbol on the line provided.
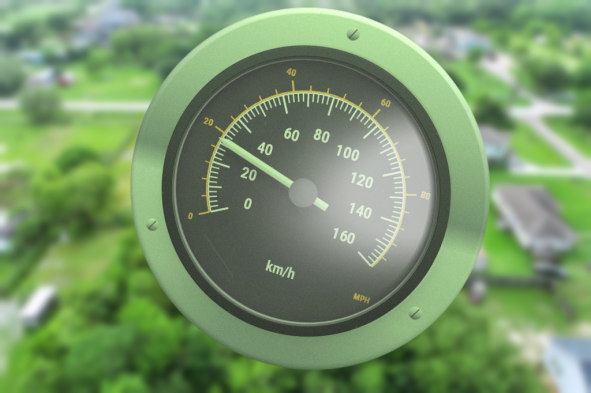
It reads 30 km/h
